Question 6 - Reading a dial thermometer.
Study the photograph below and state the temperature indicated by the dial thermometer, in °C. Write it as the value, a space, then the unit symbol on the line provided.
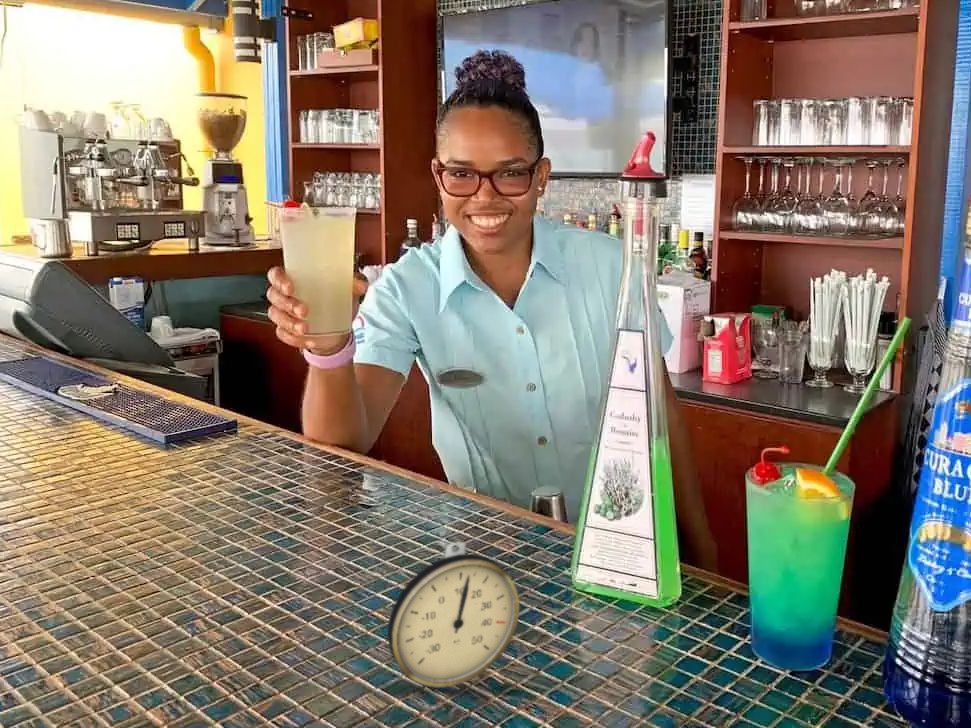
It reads 12.5 °C
